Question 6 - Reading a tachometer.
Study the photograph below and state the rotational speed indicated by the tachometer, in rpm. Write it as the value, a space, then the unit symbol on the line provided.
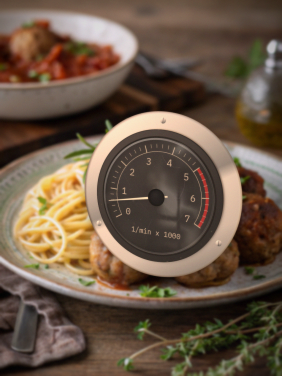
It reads 600 rpm
